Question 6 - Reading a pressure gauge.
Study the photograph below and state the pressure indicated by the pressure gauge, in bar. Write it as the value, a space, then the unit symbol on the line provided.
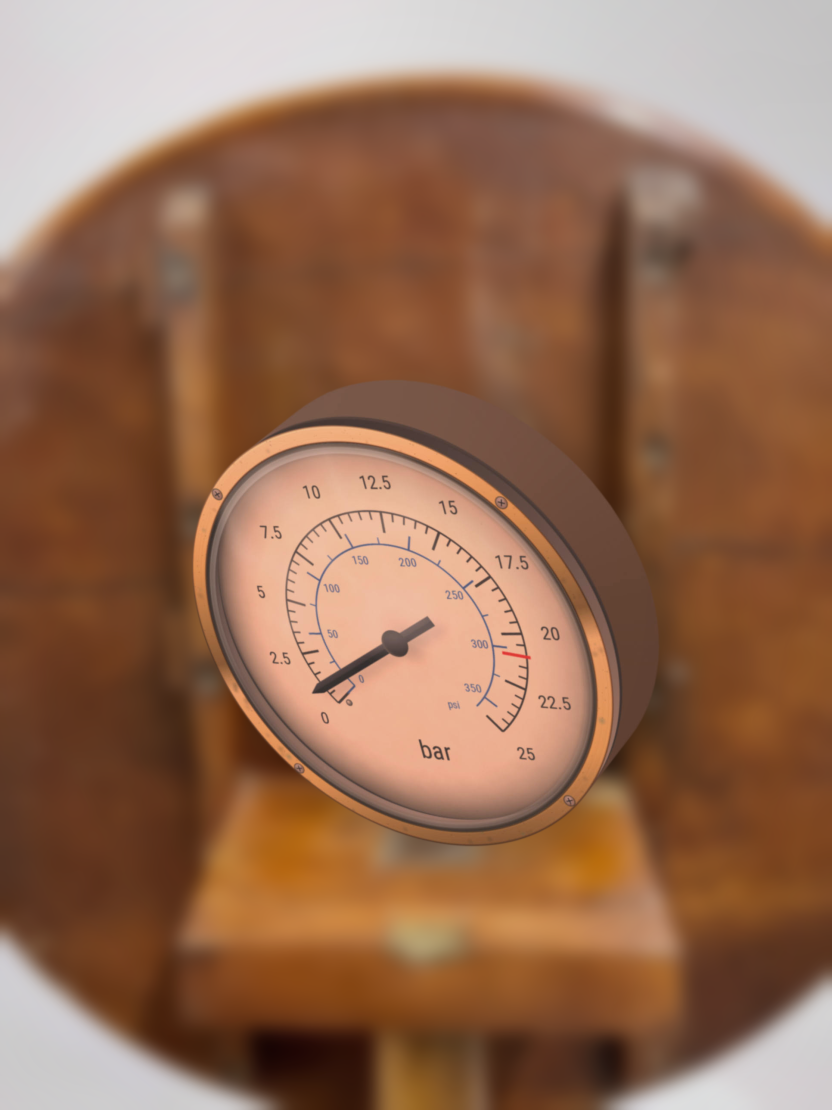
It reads 1 bar
